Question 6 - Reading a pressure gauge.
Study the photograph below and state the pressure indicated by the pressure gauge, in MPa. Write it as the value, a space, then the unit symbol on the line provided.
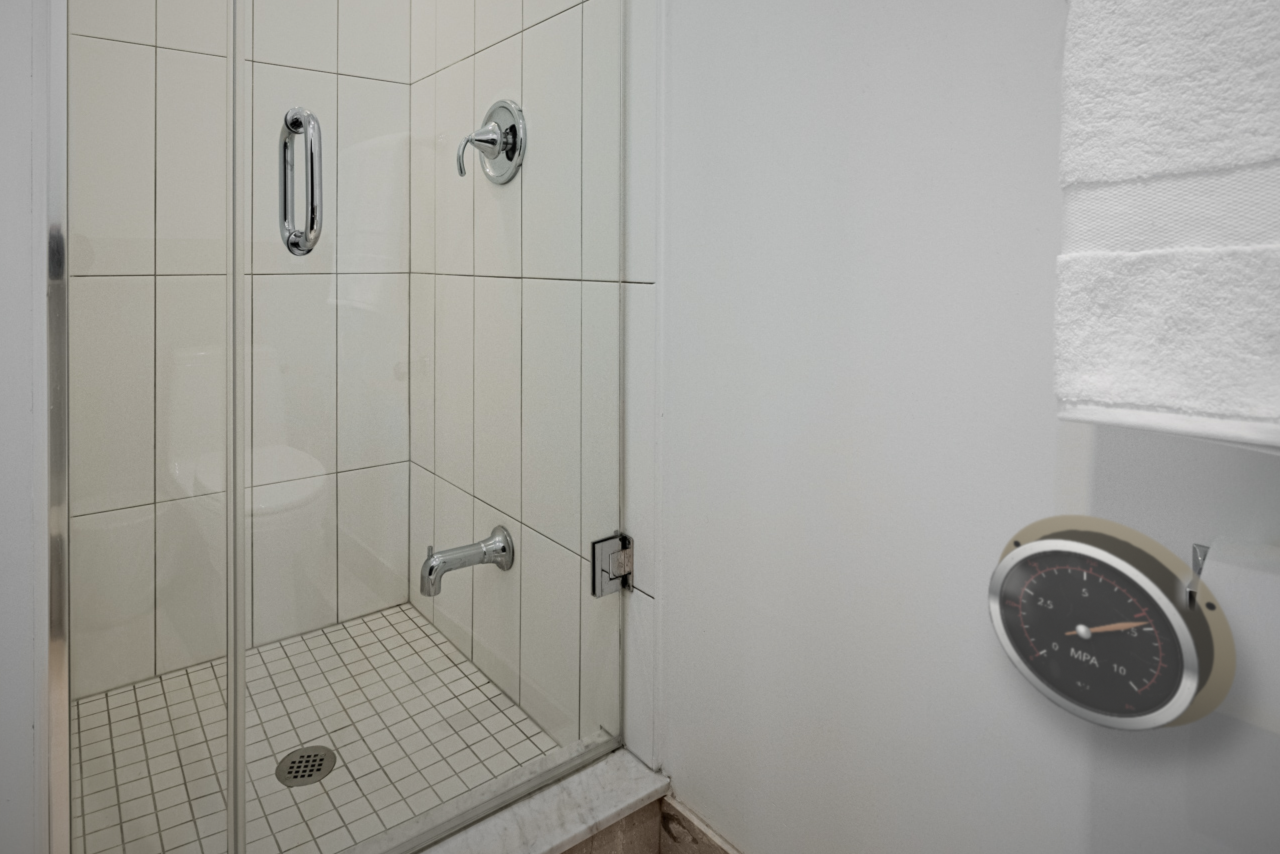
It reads 7.25 MPa
